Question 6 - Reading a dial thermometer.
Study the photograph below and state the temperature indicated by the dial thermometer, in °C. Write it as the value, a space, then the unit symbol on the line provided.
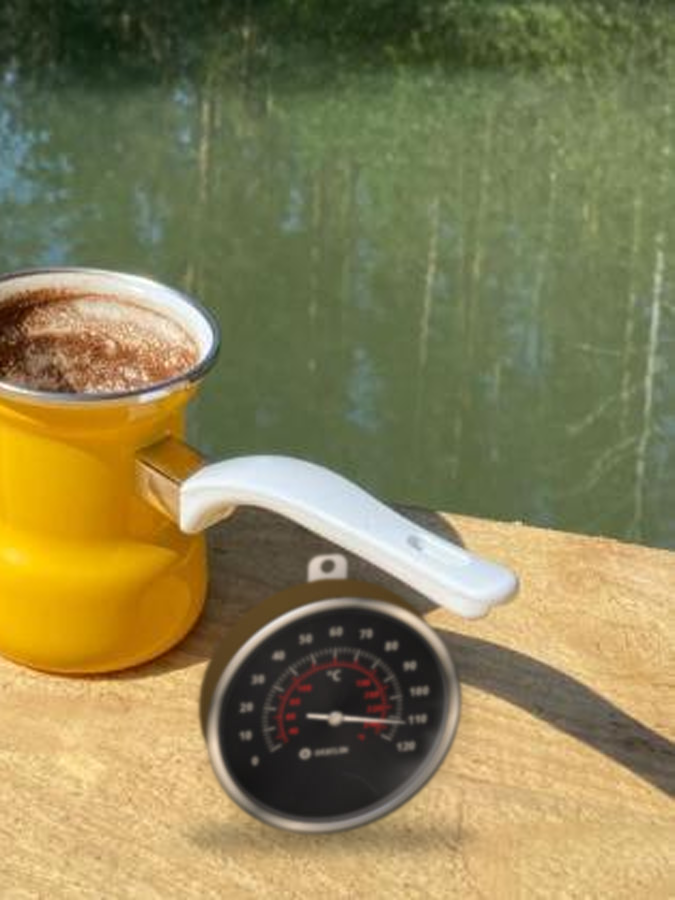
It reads 110 °C
